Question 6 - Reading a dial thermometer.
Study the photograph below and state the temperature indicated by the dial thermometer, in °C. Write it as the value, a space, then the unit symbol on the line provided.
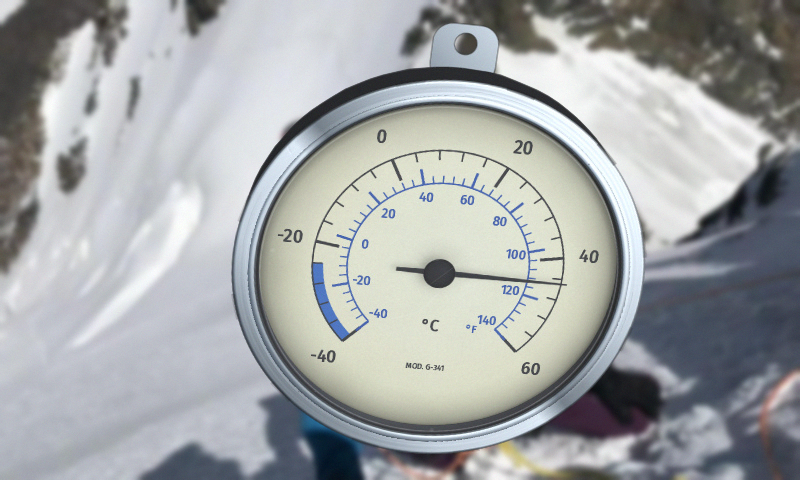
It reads 44 °C
